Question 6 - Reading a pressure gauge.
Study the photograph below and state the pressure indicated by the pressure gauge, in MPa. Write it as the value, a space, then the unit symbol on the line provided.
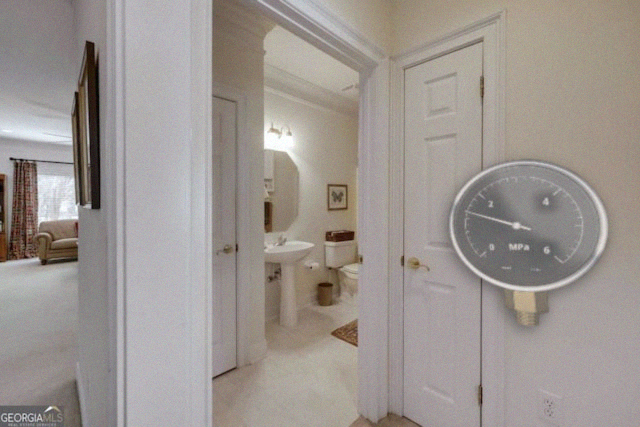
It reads 1.4 MPa
